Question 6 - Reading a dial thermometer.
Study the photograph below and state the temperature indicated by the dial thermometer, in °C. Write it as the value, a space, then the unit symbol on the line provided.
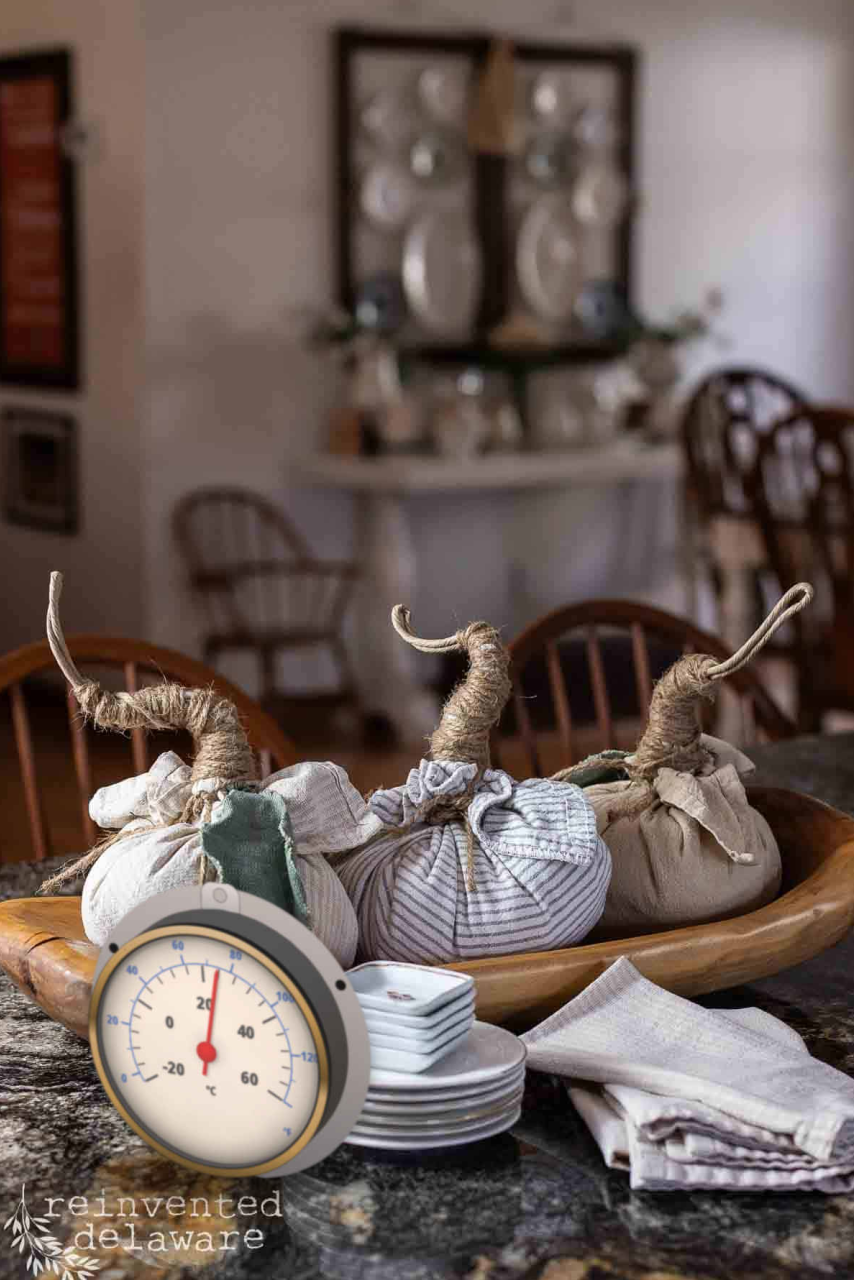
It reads 24 °C
